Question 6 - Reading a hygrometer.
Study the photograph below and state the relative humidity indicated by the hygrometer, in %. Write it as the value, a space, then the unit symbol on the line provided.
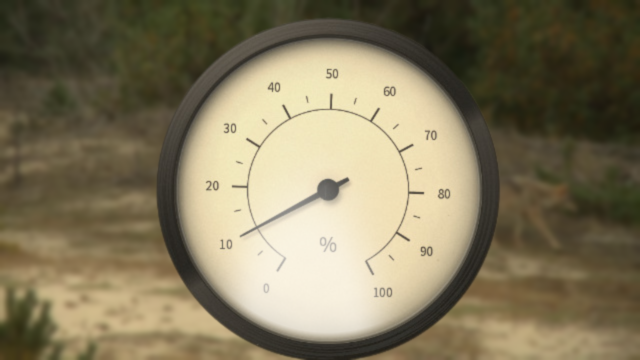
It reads 10 %
